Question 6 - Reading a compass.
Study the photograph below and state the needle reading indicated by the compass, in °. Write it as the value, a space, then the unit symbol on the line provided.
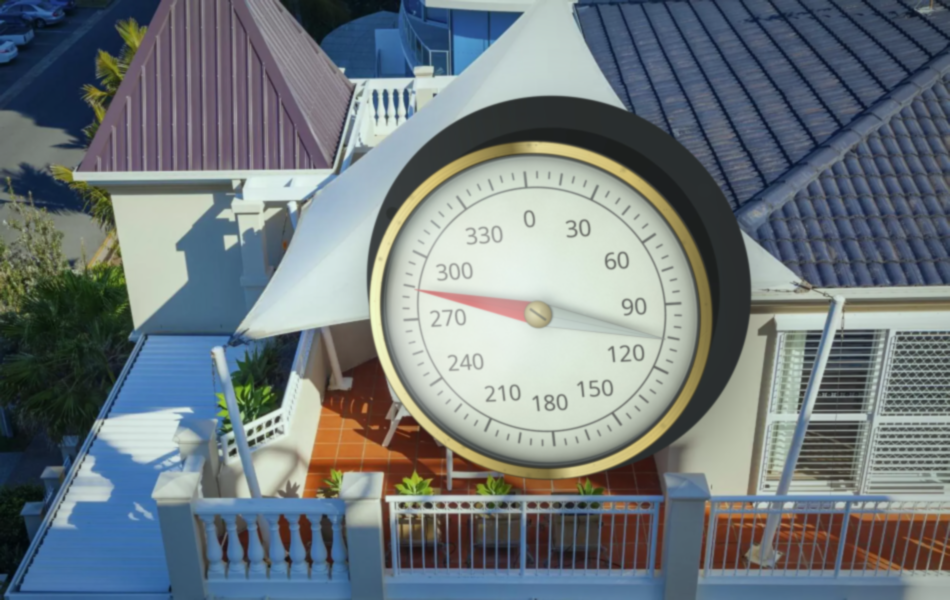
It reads 285 °
